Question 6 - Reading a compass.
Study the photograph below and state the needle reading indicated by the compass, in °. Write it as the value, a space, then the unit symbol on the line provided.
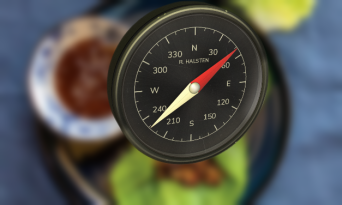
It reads 50 °
